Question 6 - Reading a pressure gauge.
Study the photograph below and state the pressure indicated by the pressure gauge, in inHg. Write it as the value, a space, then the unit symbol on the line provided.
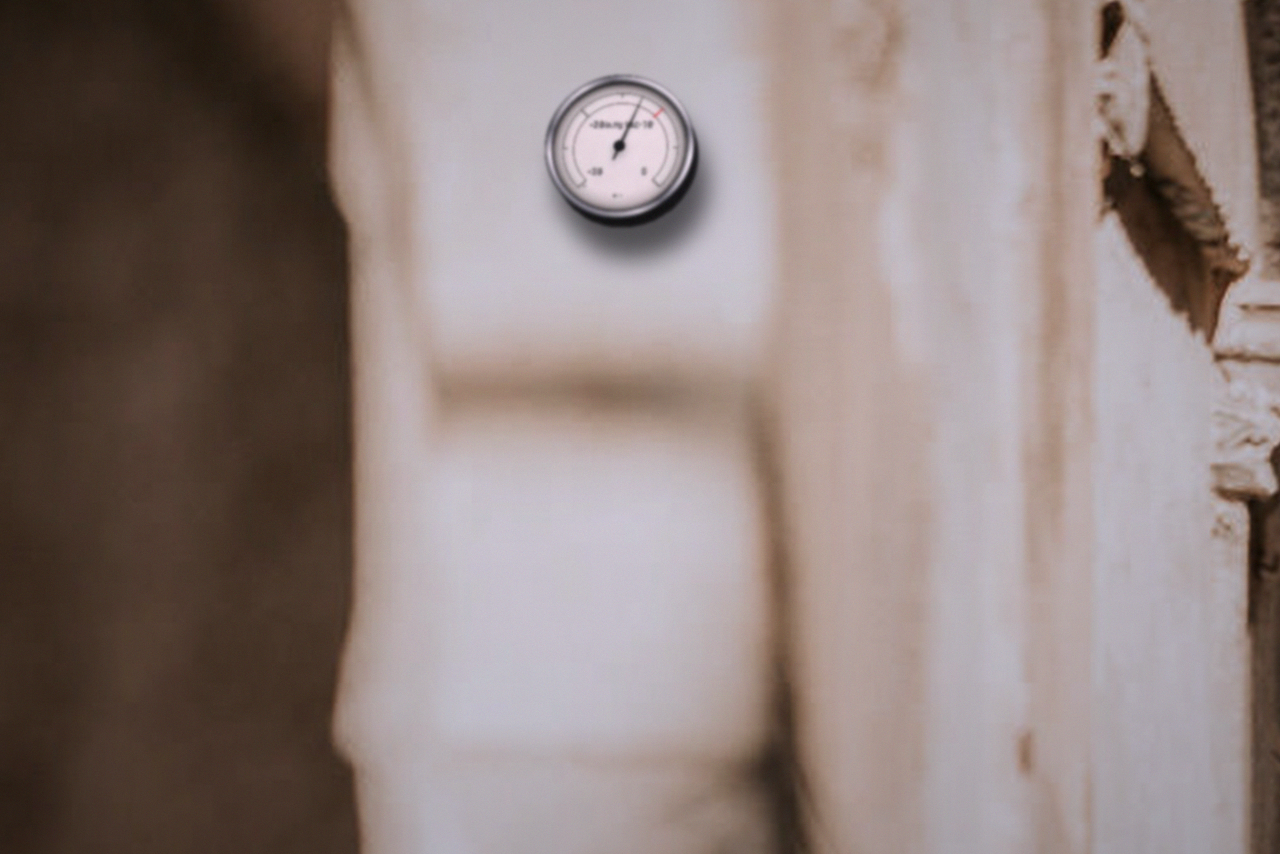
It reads -12.5 inHg
